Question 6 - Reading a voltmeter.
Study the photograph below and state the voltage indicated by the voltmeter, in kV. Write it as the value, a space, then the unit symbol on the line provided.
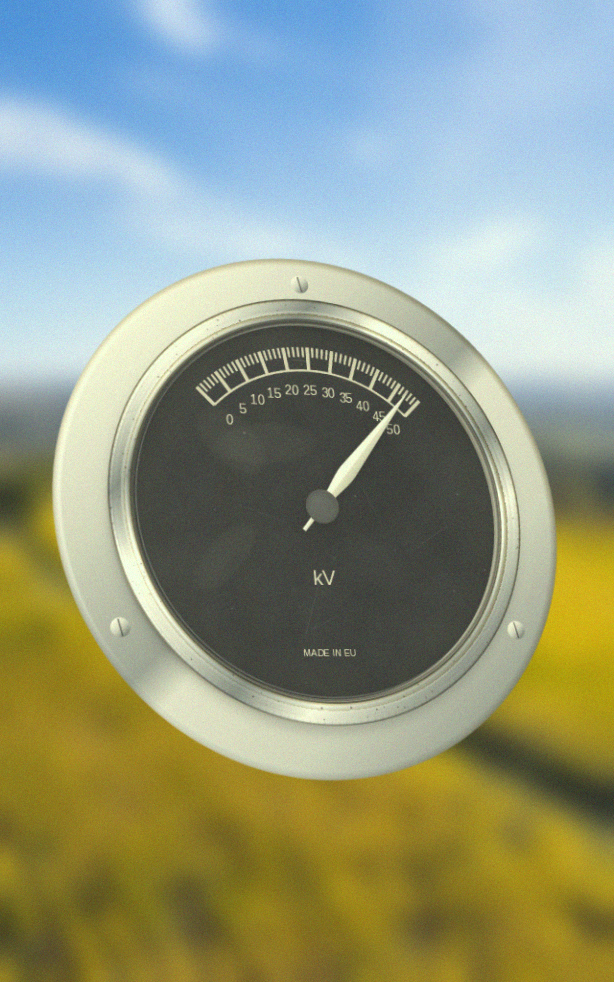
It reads 47 kV
